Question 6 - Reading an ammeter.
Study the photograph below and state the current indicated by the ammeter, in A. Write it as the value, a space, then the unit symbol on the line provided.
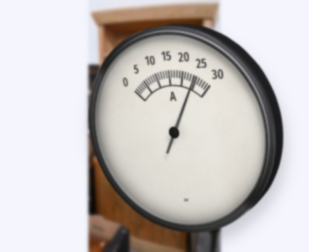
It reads 25 A
